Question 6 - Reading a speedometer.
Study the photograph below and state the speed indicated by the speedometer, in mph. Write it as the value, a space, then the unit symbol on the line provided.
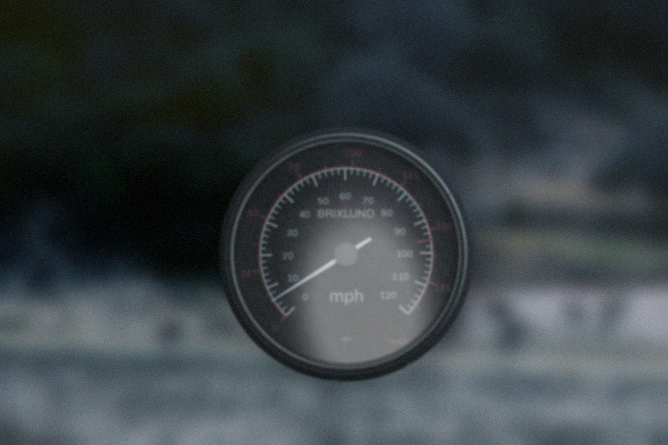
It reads 6 mph
